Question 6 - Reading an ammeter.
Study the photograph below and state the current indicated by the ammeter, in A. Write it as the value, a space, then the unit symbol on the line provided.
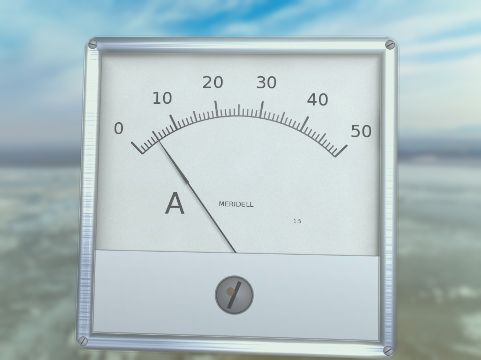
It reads 5 A
